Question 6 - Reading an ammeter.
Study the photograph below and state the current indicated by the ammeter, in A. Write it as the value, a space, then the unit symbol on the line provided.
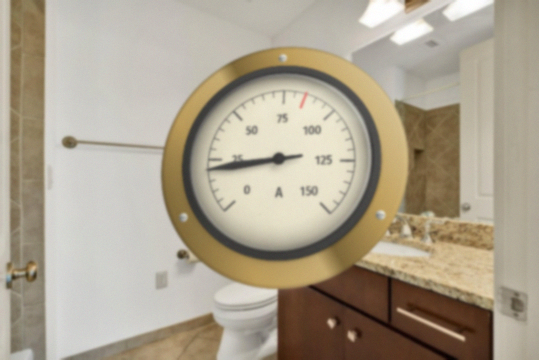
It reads 20 A
